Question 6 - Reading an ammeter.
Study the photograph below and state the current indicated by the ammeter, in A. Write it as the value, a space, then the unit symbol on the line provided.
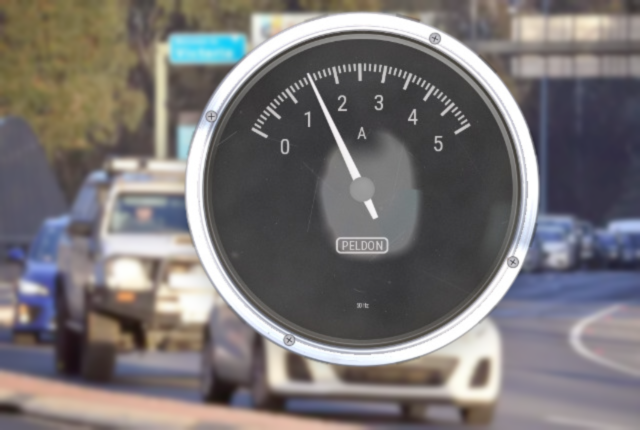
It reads 1.5 A
